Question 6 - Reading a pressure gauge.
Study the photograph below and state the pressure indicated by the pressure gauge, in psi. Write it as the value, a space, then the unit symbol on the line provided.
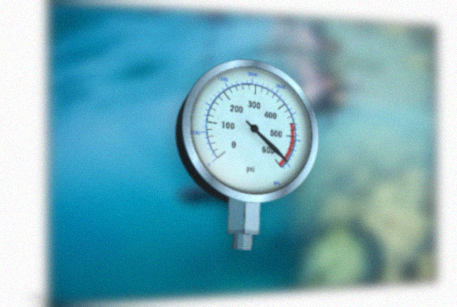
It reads 580 psi
